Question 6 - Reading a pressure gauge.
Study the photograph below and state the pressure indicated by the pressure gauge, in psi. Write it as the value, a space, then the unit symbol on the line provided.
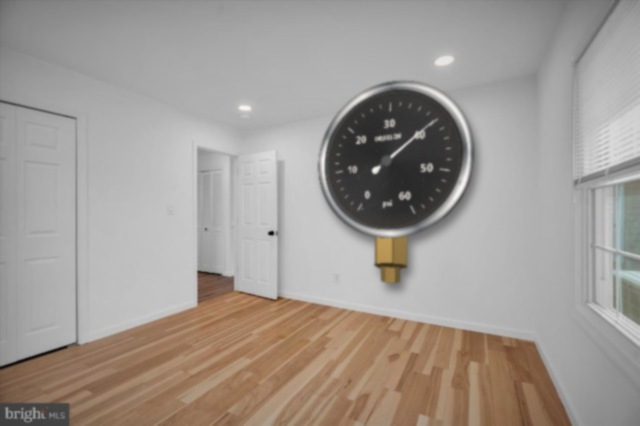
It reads 40 psi
